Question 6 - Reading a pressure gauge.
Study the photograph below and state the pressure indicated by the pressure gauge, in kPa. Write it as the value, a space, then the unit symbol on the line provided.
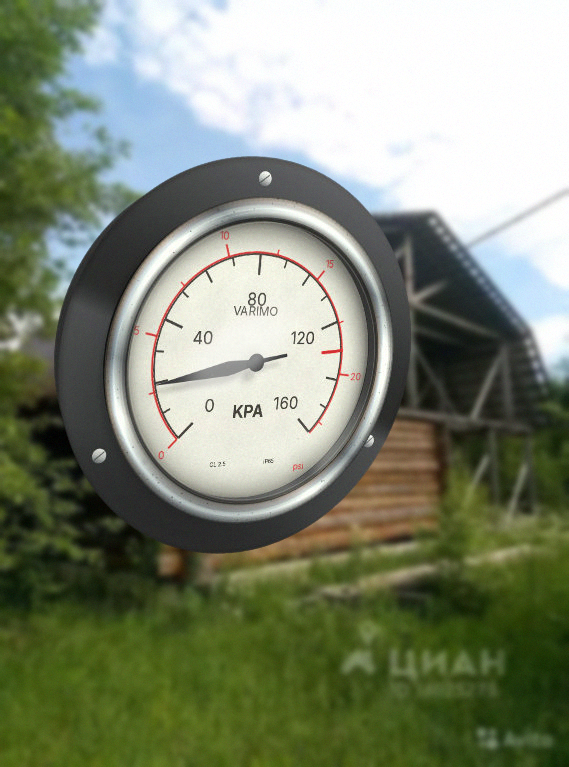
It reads 20 kPa
